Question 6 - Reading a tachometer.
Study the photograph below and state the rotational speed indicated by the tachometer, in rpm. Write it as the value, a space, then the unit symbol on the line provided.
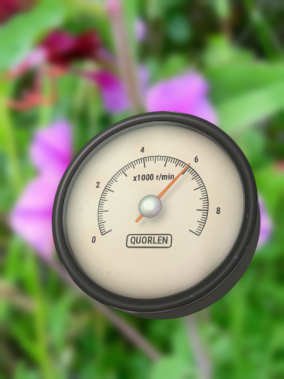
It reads 6000 rpm
